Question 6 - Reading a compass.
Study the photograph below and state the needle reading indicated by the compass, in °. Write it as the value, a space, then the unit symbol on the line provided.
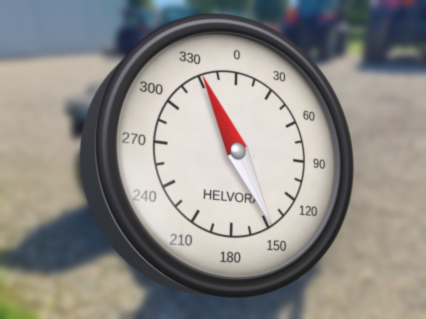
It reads 330 °
